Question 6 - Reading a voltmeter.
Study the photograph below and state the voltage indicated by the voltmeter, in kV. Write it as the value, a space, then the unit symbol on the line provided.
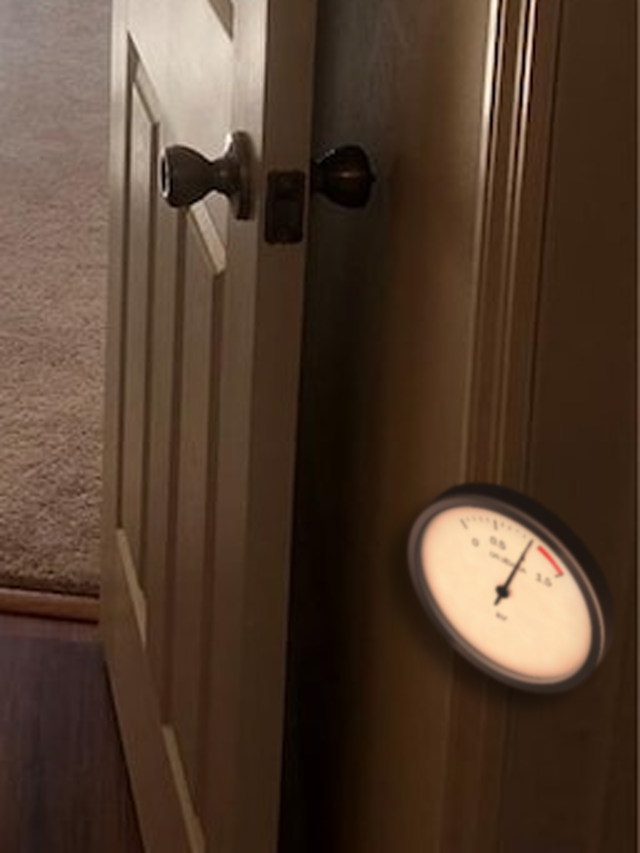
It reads 1 kV
